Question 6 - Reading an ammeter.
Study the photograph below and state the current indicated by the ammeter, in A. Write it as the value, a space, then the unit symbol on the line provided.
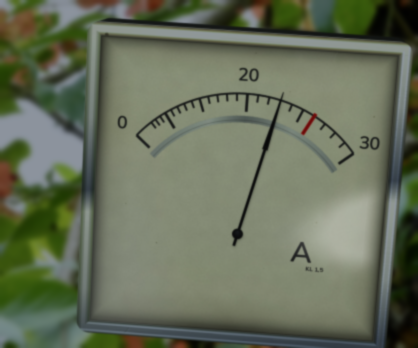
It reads 23 A
